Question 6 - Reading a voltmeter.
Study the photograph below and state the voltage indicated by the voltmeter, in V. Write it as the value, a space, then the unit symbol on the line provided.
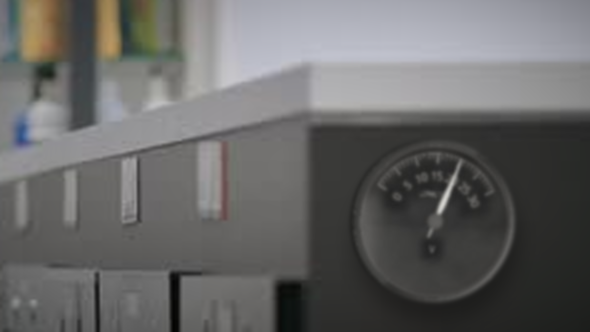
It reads 20 V
